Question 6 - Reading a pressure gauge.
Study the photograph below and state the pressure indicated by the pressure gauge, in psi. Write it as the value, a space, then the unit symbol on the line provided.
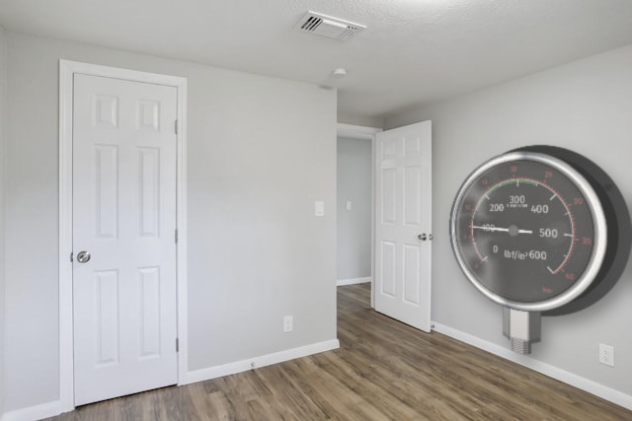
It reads 100 psi
